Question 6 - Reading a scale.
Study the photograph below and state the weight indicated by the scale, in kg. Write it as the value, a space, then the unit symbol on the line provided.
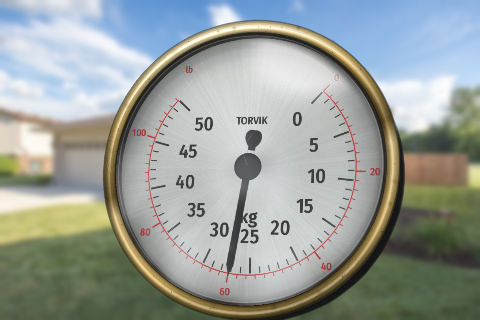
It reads 27 kg
